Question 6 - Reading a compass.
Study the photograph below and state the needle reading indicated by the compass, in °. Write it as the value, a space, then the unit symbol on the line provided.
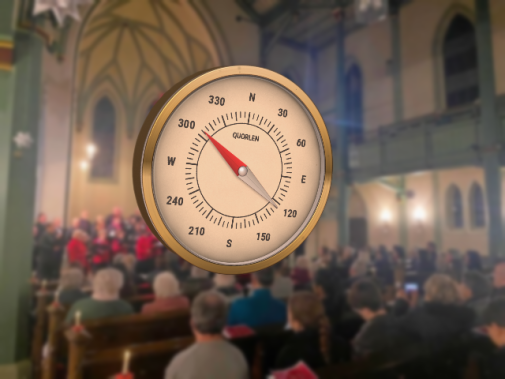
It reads 305 °
